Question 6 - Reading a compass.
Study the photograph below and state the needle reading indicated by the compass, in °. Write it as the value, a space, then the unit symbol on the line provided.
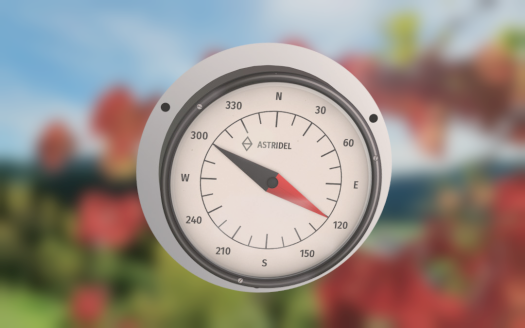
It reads 120 °
